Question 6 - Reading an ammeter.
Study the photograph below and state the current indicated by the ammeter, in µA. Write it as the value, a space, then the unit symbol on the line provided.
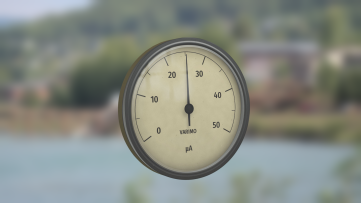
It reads 25 µA
